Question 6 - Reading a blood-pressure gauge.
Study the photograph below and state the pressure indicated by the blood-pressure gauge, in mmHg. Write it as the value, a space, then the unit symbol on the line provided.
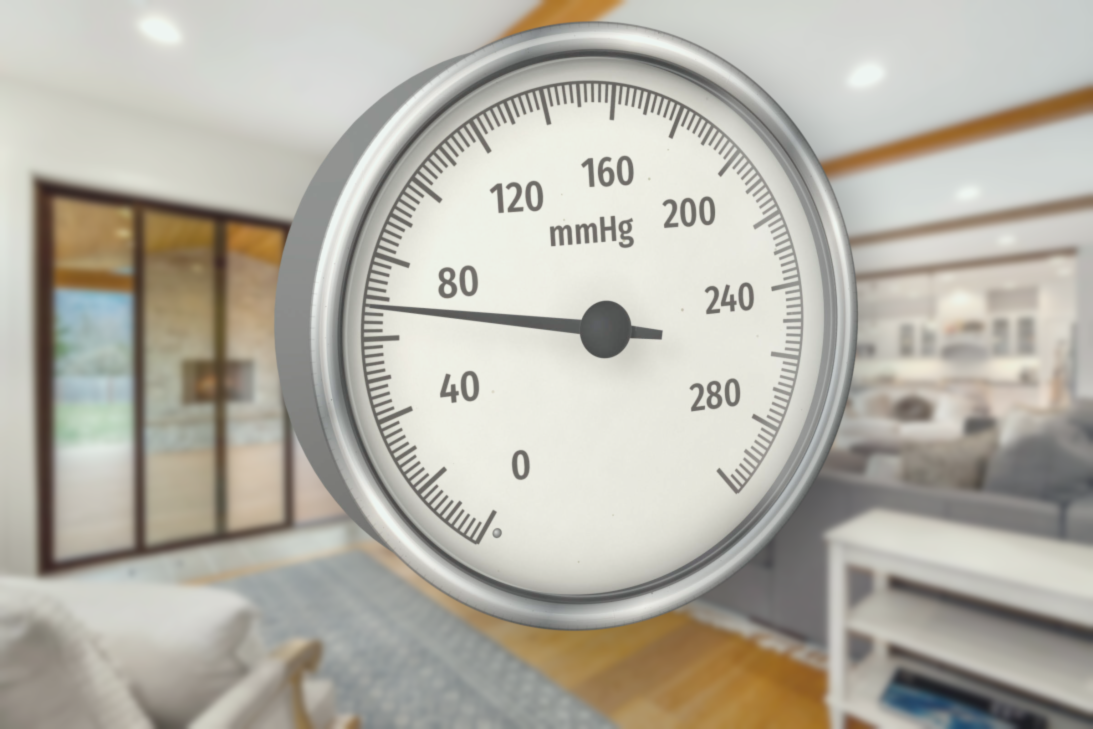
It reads 68 mmHg
